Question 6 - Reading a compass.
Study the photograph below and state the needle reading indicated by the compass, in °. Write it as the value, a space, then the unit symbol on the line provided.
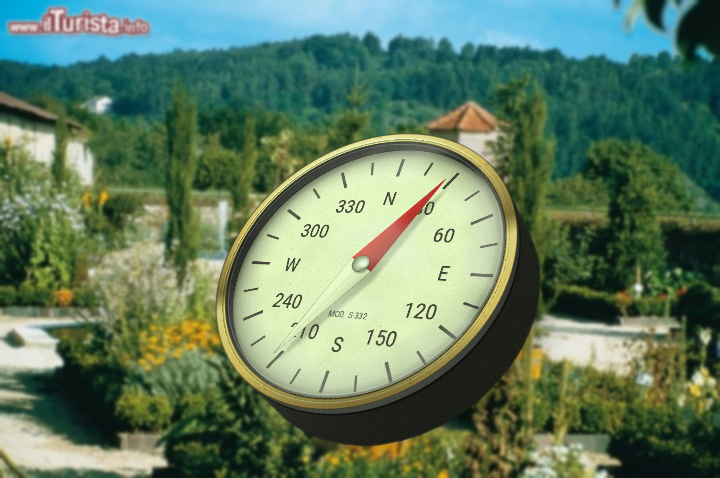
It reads 30 °
